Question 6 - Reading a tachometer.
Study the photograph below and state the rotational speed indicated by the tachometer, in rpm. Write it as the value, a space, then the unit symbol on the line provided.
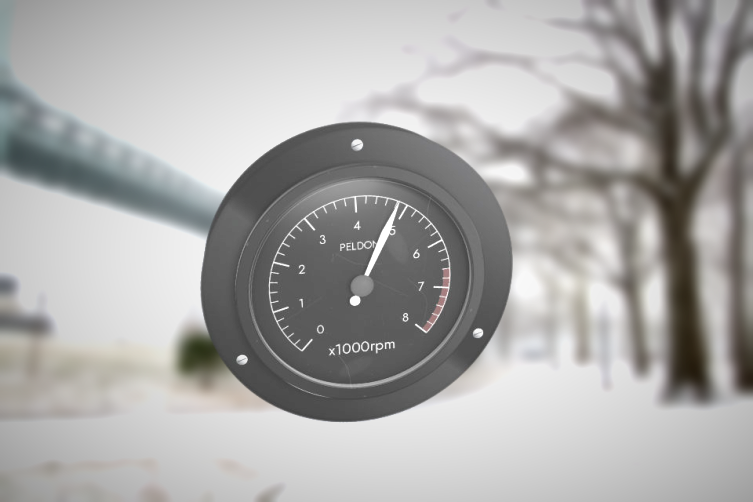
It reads 4800 rpm
